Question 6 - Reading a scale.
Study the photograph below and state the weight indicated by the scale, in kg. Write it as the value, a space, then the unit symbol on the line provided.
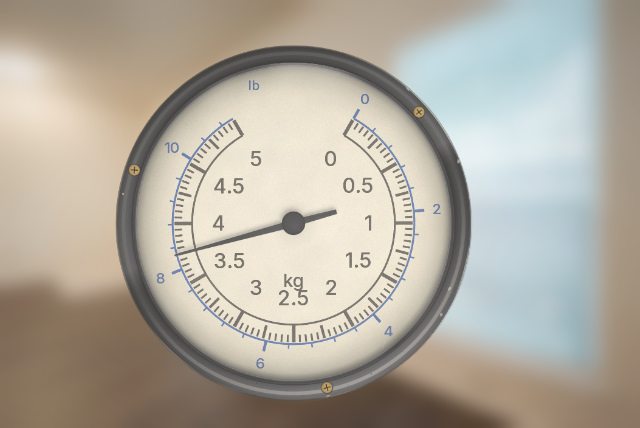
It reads 3.75 kg
